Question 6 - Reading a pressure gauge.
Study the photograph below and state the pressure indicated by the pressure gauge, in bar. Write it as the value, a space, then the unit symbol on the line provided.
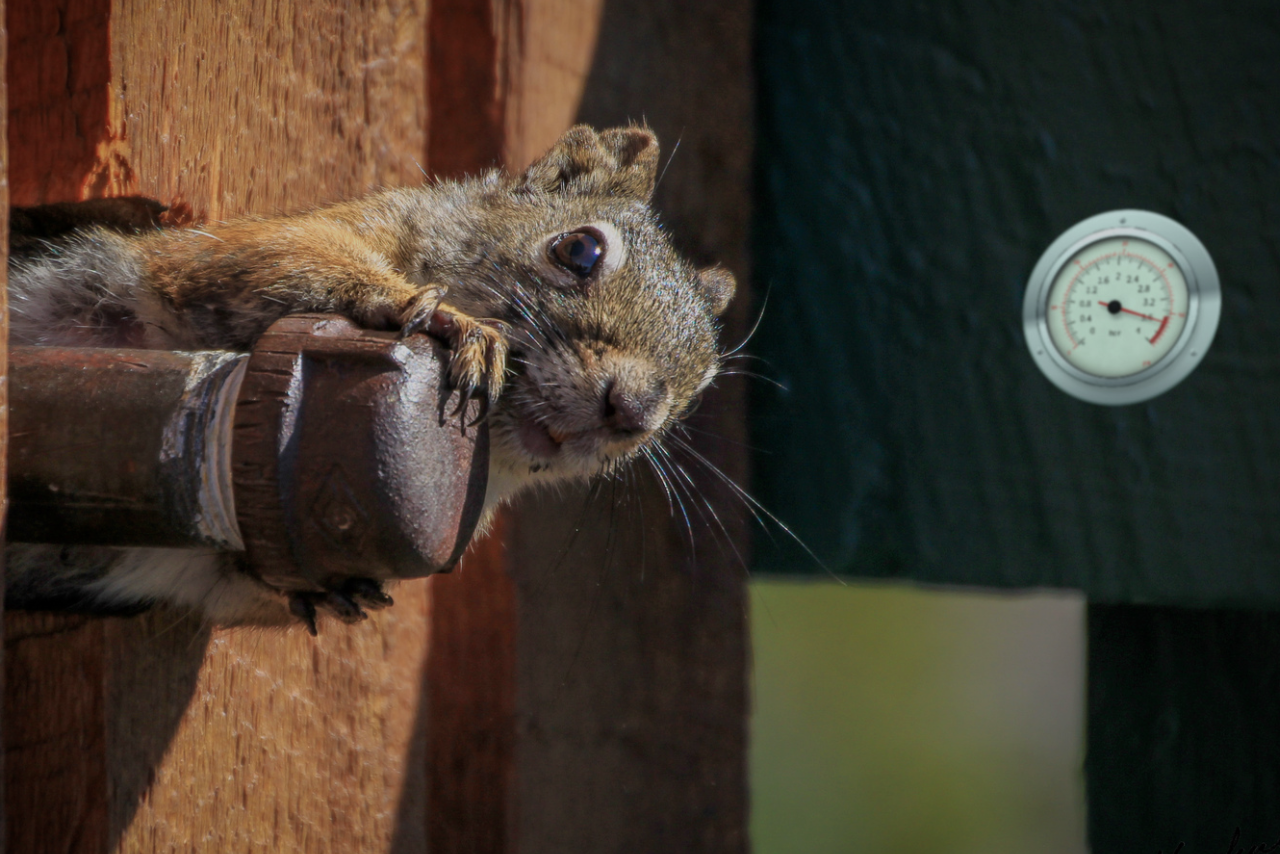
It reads 3.6 bar
